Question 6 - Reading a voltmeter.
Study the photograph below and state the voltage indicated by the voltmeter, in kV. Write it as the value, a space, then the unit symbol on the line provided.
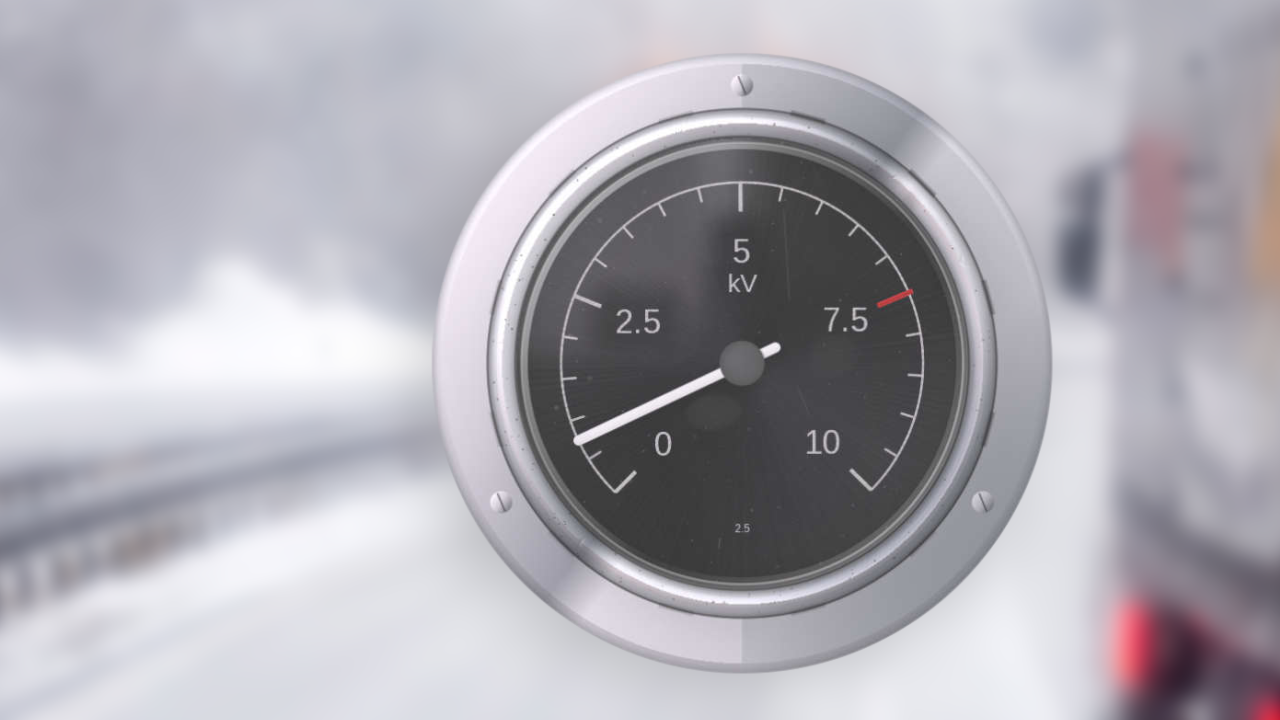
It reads 0.75 kV
